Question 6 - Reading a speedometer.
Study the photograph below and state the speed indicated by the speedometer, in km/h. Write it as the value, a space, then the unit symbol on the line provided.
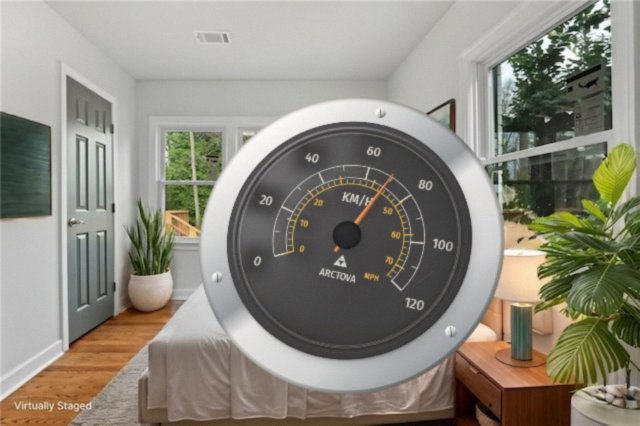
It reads 70 km/h
